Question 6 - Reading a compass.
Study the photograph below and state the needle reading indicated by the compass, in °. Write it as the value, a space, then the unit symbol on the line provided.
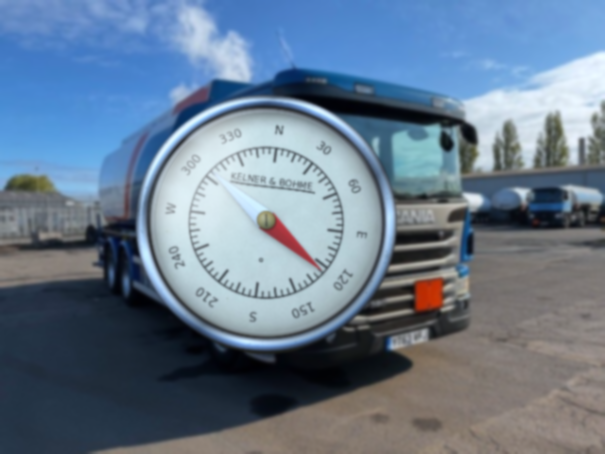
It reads 125 °
